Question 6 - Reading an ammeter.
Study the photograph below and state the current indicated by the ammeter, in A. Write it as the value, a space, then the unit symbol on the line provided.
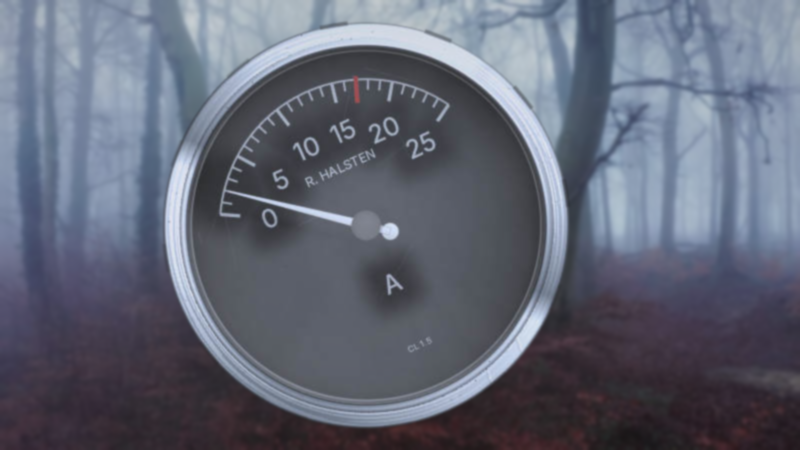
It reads 2 A
